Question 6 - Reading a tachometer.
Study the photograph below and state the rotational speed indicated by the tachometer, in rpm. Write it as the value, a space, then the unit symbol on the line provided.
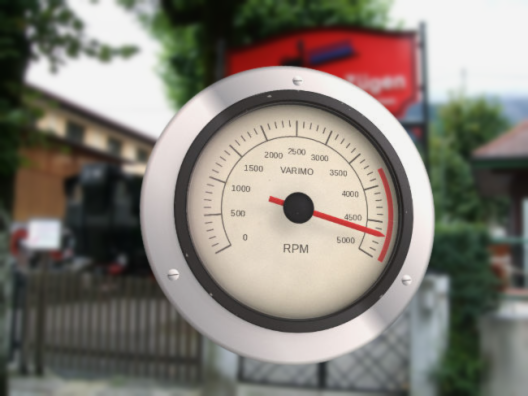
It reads 4700 rpm
